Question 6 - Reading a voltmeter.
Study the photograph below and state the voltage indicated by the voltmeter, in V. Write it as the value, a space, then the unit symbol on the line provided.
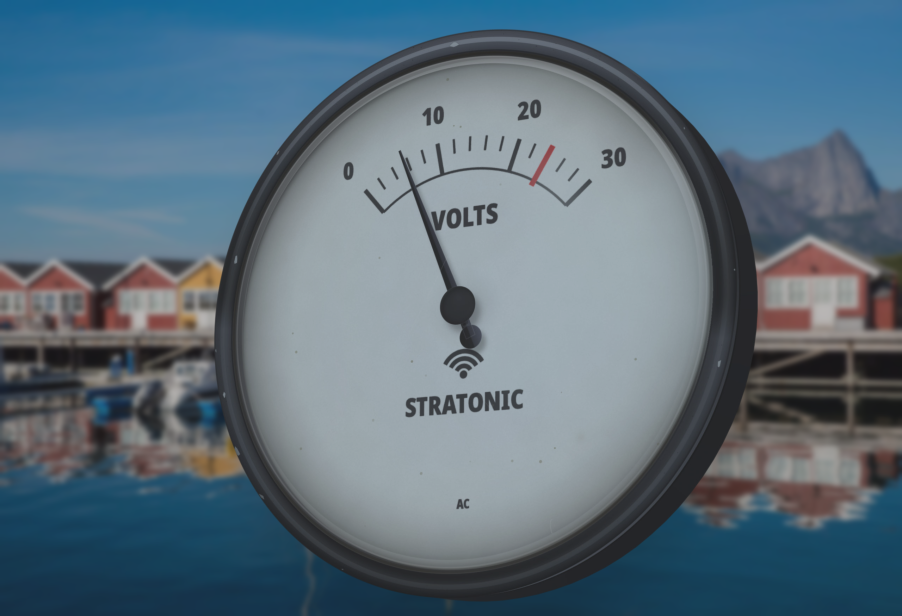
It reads 6 V
